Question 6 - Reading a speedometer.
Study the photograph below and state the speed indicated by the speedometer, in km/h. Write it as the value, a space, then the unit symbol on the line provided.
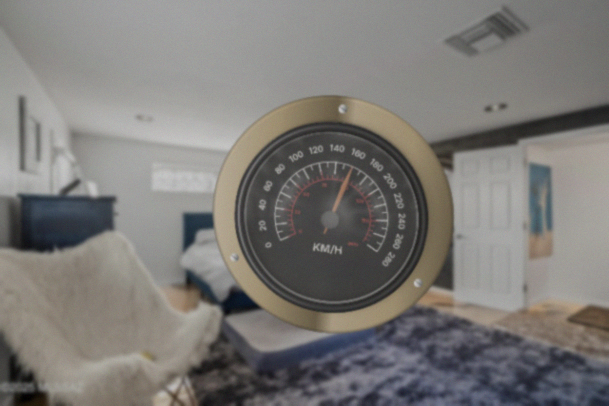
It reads 160 km/h
